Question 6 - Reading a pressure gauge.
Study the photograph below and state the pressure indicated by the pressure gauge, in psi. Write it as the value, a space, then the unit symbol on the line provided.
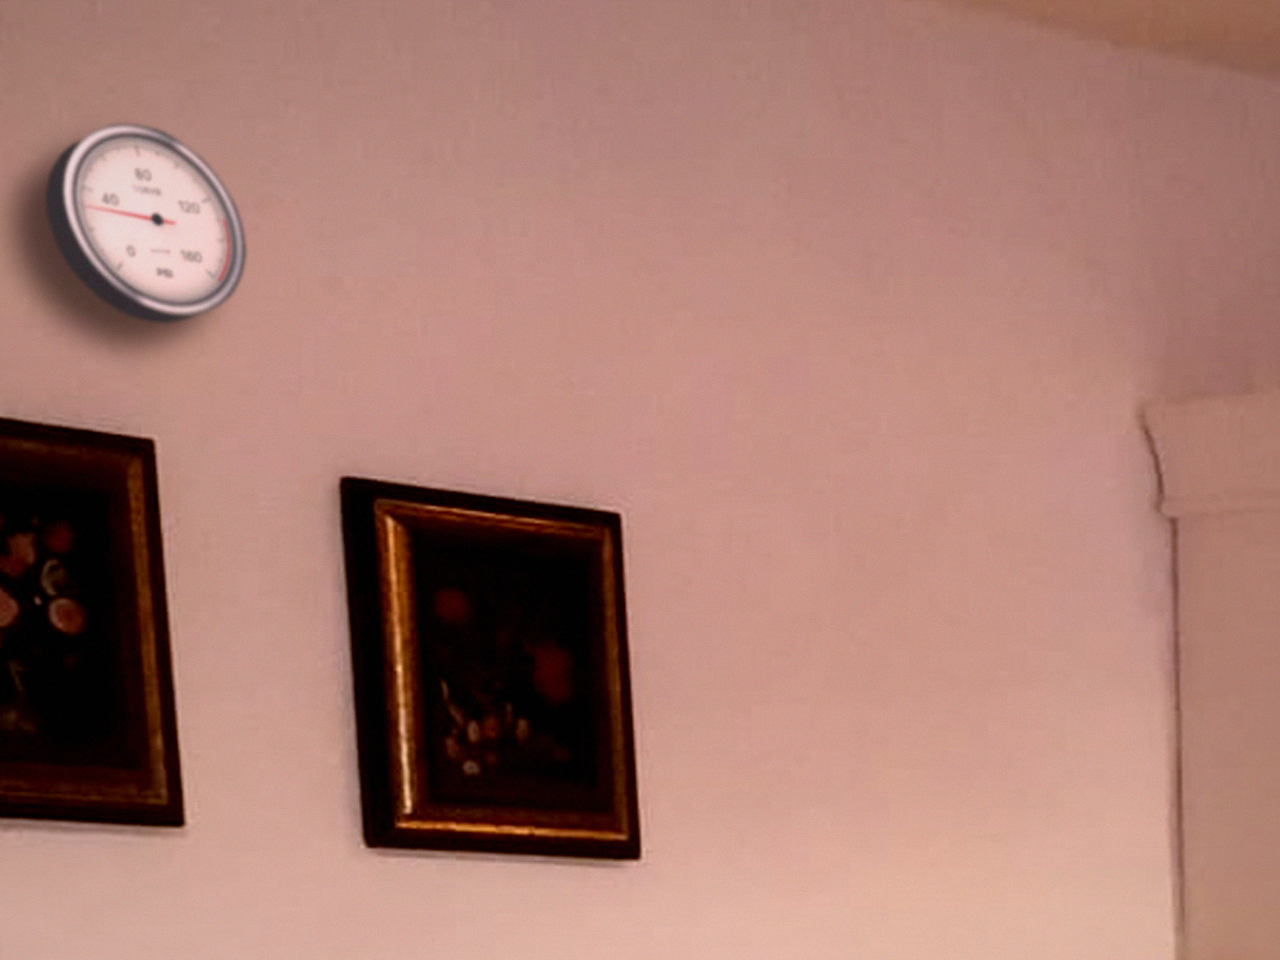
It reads 30 psi
